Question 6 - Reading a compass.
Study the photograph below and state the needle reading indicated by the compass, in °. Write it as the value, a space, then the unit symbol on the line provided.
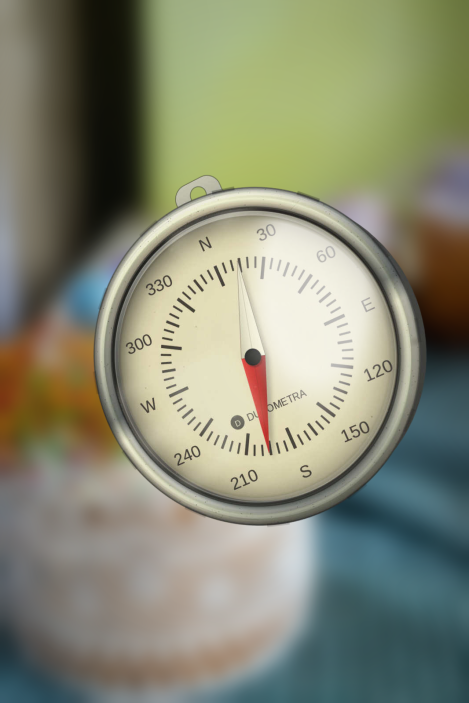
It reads 195 °
